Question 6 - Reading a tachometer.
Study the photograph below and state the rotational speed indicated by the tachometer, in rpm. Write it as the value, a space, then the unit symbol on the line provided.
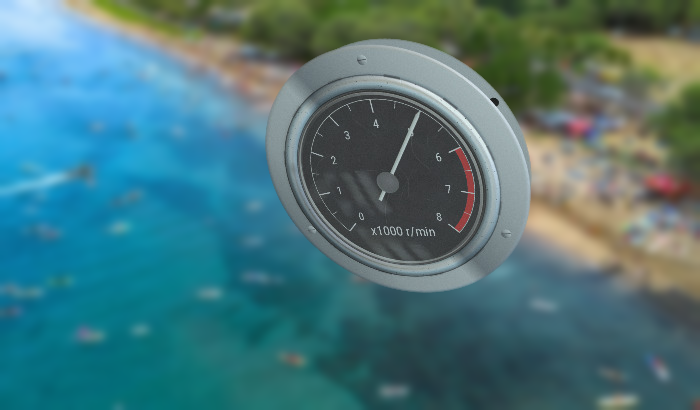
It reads 5000 rpm
